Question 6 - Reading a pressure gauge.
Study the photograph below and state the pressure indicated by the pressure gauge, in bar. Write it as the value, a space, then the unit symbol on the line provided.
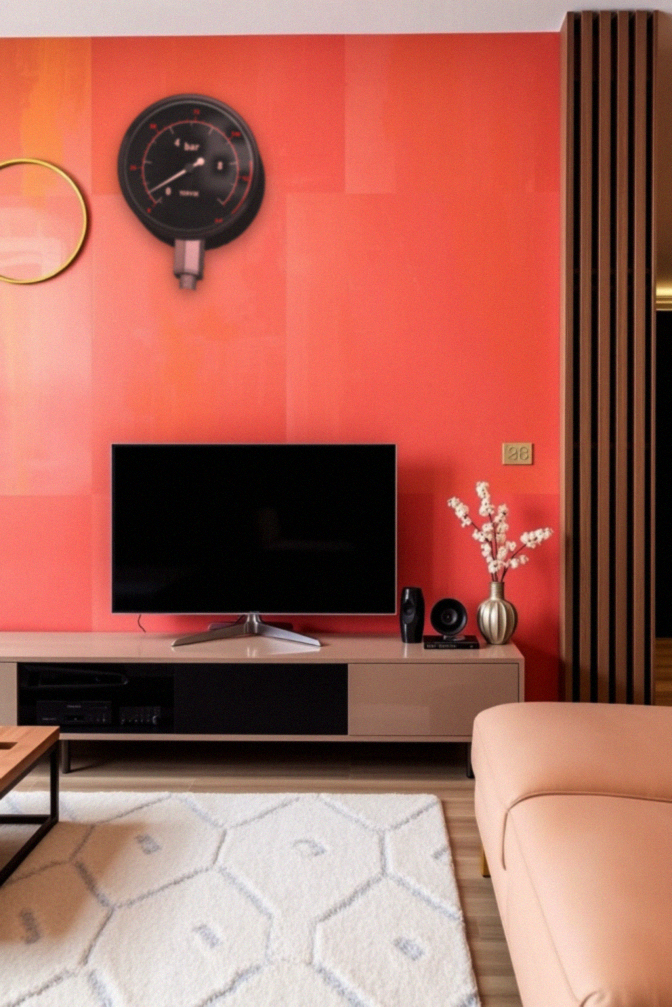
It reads 0.5 bar
